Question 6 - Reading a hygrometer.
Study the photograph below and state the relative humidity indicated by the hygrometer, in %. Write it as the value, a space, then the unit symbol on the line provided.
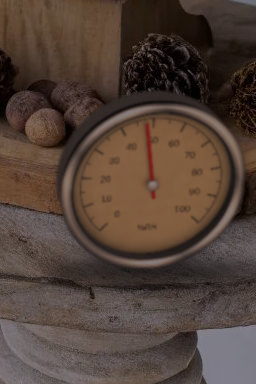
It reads 47.5 %
